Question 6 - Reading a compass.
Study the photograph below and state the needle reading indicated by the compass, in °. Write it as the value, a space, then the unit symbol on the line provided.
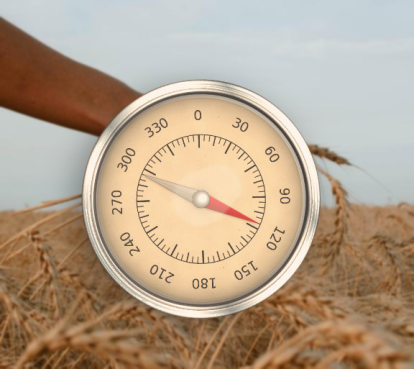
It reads 115 °
